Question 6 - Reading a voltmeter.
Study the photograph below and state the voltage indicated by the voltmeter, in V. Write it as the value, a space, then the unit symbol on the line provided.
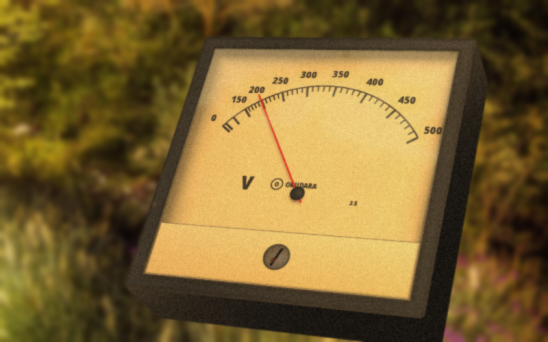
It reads 200 V
